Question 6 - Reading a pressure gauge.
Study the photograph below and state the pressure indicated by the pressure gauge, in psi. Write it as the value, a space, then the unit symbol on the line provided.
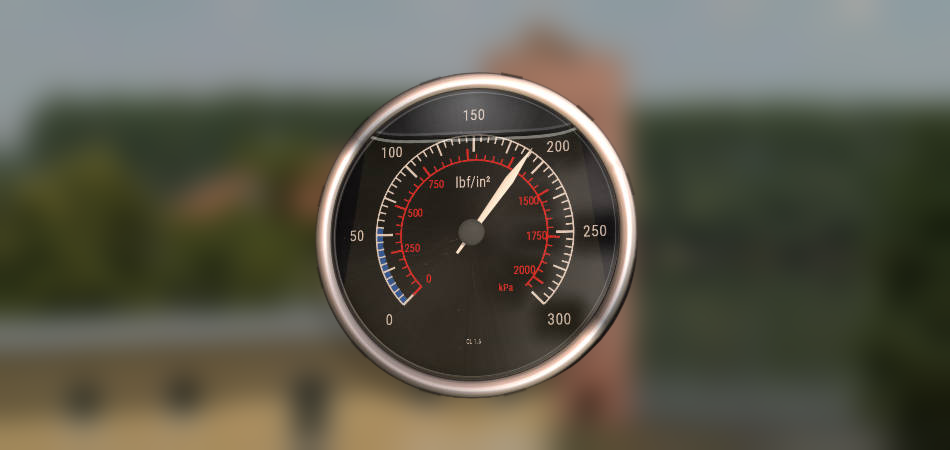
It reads 190 psi
